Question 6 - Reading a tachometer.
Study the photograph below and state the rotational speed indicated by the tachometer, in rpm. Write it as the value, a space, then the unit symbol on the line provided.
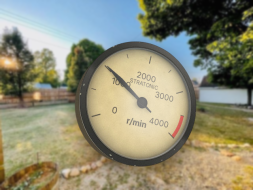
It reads 1000 rpm
